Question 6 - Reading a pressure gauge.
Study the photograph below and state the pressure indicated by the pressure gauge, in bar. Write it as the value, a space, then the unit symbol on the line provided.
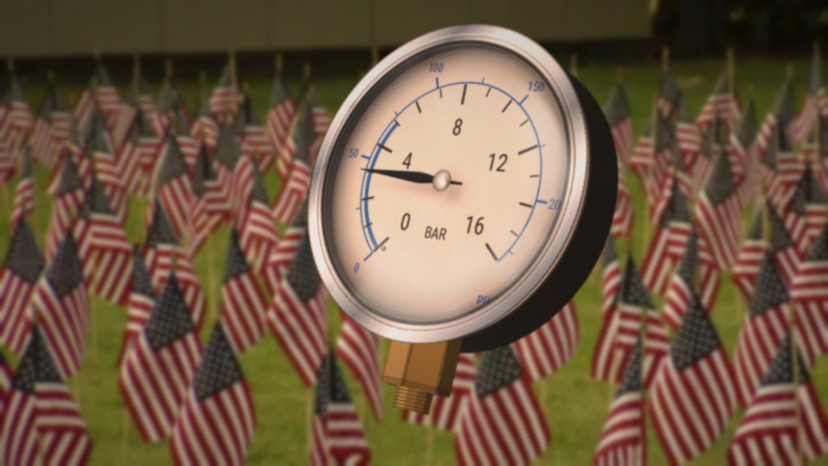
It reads 3 bar
